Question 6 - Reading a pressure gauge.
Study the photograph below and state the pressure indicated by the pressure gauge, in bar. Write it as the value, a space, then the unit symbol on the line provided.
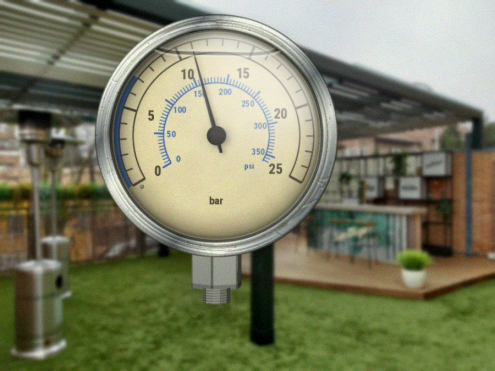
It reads 11 bar
